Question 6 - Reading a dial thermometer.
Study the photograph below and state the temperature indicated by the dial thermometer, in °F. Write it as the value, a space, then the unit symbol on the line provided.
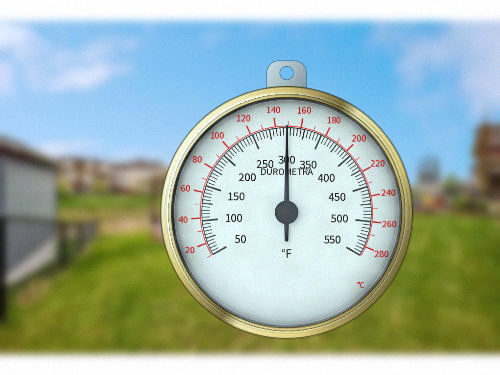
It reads 300 °F
